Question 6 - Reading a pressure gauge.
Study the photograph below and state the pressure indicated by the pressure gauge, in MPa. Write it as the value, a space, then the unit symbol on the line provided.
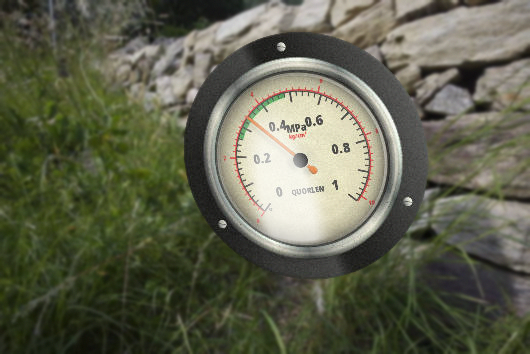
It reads 0.34 MPa
